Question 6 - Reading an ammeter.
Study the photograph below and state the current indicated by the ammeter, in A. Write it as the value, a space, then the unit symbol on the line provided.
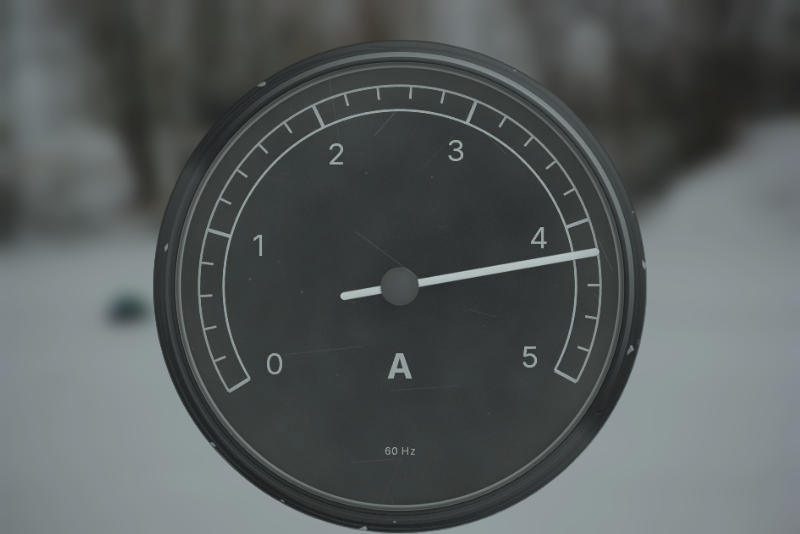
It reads 4.2 A
